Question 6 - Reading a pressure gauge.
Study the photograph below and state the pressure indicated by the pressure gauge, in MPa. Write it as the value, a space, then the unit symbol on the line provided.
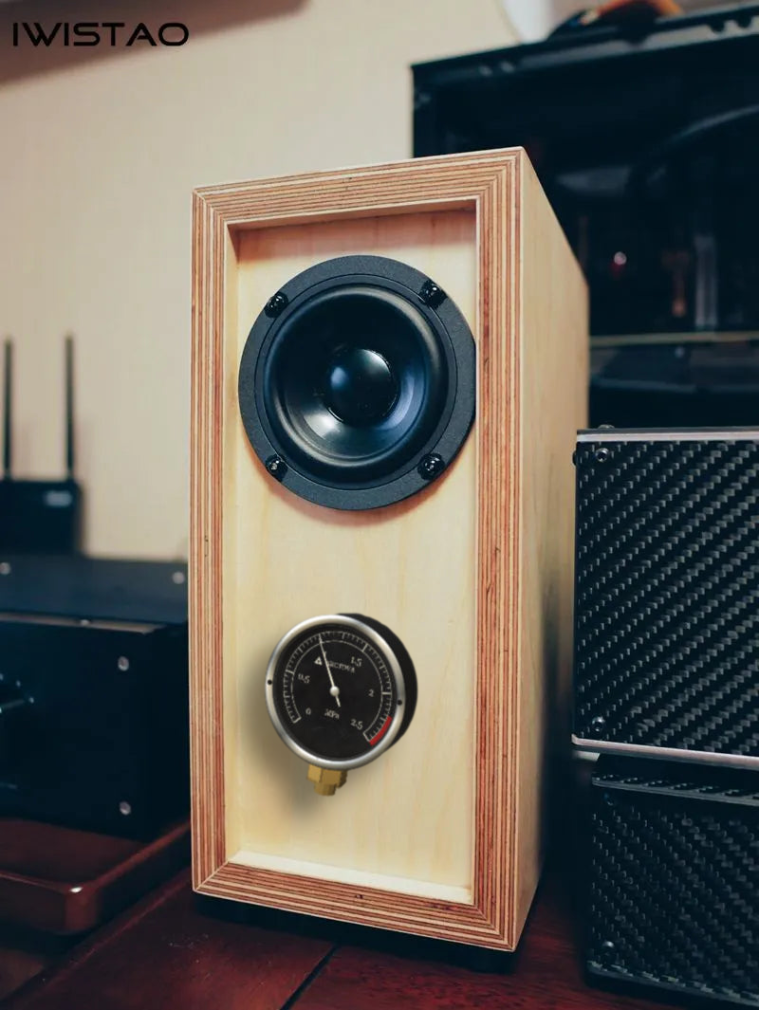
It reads 1 MPa
